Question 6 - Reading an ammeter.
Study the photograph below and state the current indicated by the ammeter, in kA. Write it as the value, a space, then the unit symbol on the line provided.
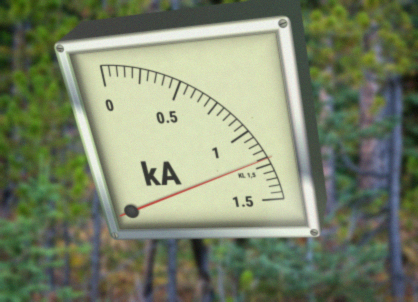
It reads 1.2 kA
